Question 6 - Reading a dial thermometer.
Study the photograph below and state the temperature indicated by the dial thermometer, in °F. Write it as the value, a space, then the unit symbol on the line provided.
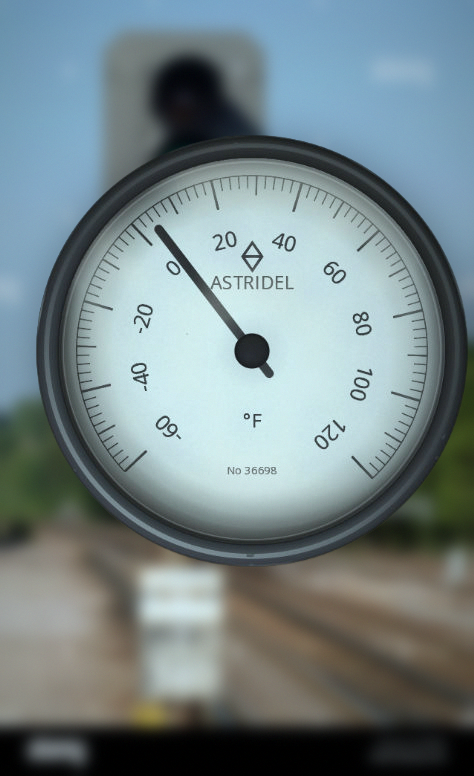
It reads 4 °F
